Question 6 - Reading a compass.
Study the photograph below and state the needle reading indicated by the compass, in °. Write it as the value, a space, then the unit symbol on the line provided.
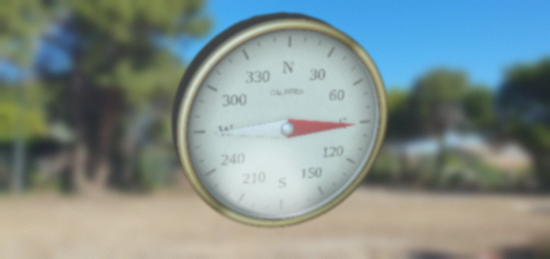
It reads 90 °
